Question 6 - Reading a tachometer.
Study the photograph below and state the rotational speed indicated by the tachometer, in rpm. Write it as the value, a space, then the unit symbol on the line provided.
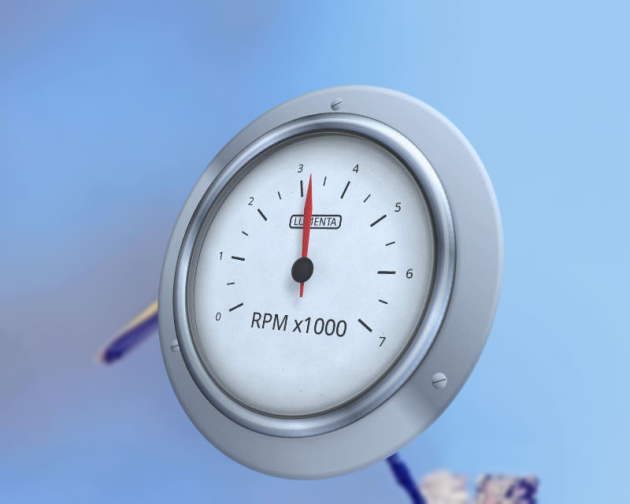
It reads 3250 rpm
